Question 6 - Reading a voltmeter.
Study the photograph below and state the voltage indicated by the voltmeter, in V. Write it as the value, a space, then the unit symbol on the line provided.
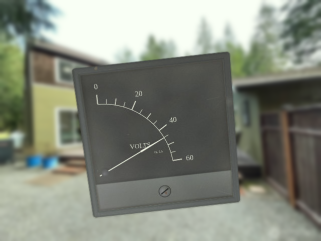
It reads 45 V
